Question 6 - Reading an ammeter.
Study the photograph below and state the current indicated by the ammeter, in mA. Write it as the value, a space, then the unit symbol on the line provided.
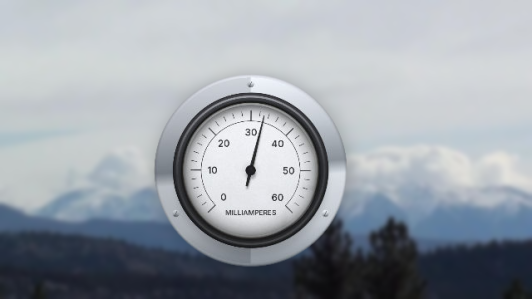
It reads 33 mA
